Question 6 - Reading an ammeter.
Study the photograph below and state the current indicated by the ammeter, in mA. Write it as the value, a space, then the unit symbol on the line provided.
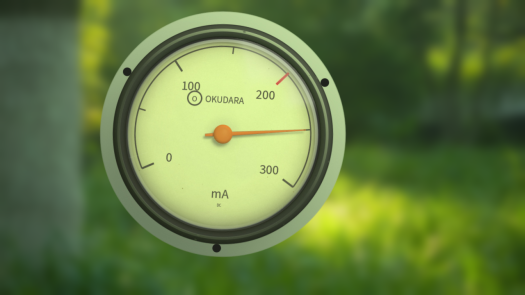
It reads 250 mA
